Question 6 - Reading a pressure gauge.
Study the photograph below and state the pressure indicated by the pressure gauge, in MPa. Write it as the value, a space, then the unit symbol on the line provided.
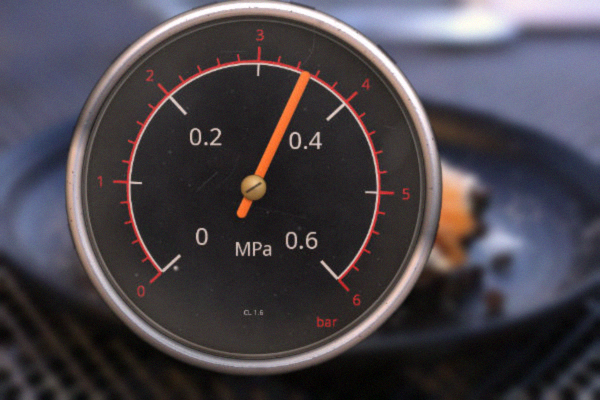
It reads 0.35 MPa
